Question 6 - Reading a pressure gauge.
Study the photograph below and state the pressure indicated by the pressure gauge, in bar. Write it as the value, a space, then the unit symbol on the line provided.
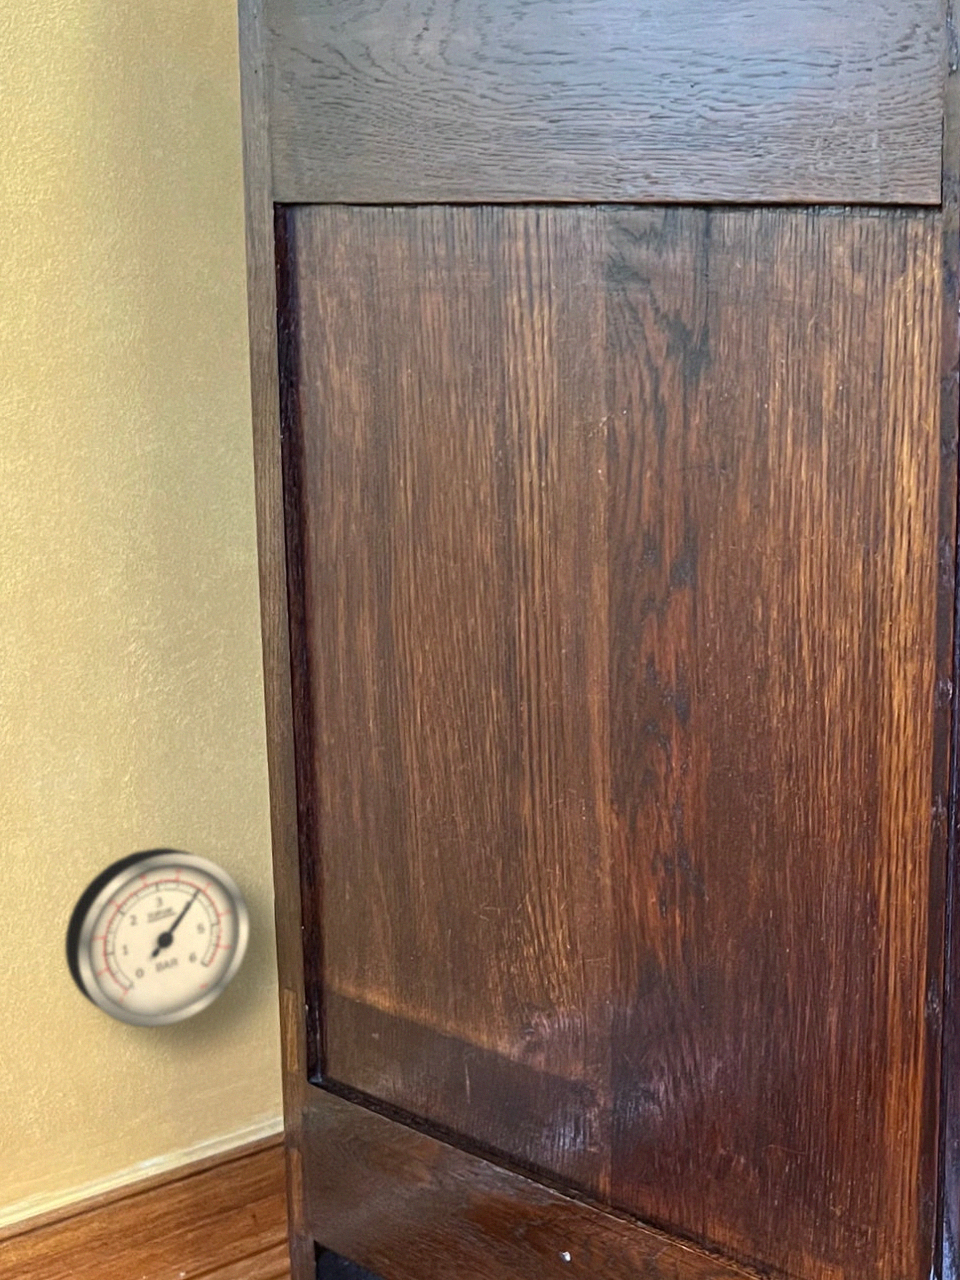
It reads 4 bar
